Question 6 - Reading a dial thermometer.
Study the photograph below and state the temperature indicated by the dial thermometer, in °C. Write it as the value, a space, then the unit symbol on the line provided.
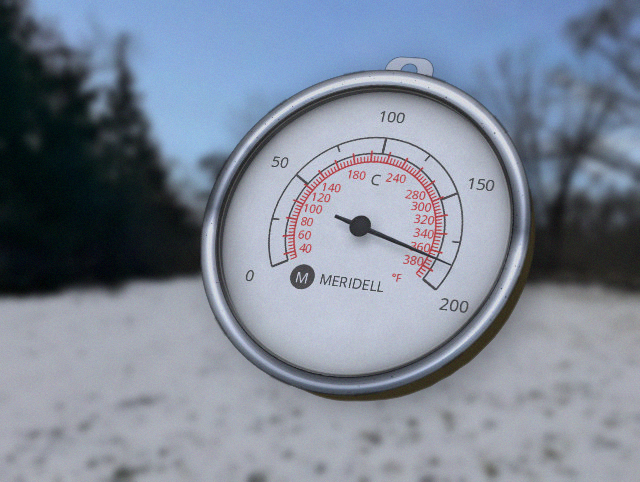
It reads 187.5 °C
